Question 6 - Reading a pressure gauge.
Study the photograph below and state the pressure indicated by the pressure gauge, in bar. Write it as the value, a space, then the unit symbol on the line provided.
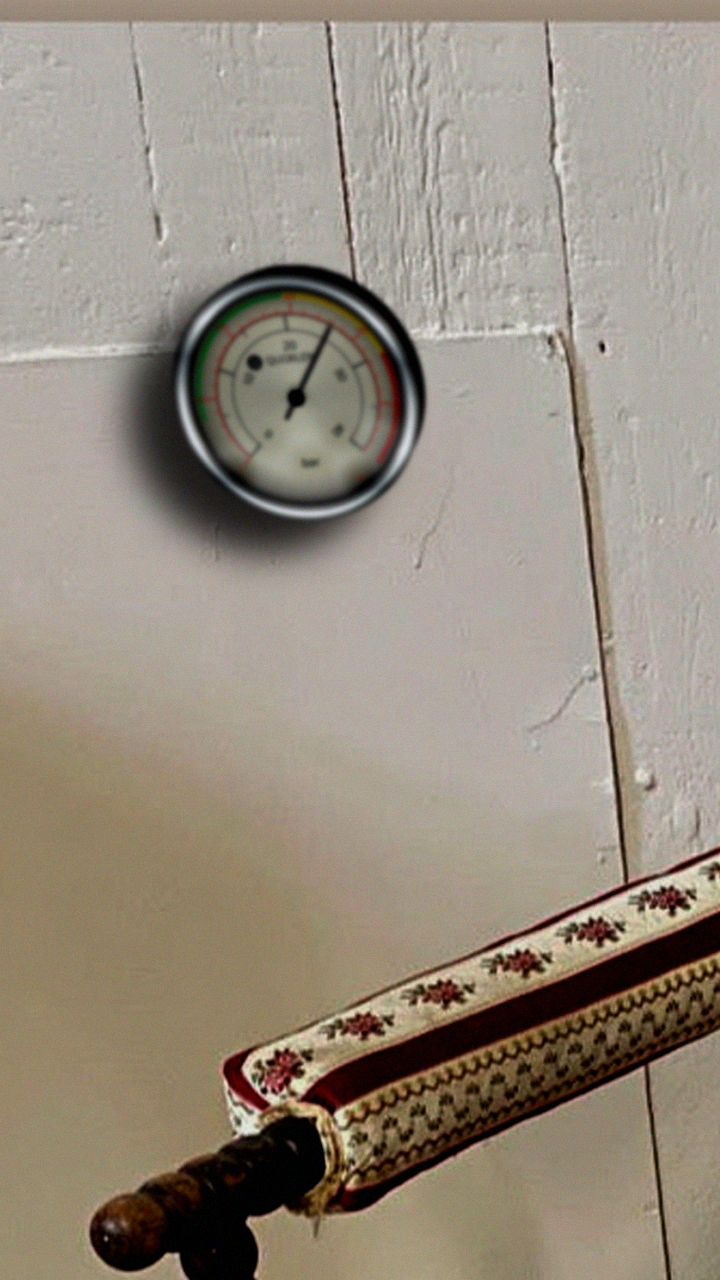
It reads 25 bar
